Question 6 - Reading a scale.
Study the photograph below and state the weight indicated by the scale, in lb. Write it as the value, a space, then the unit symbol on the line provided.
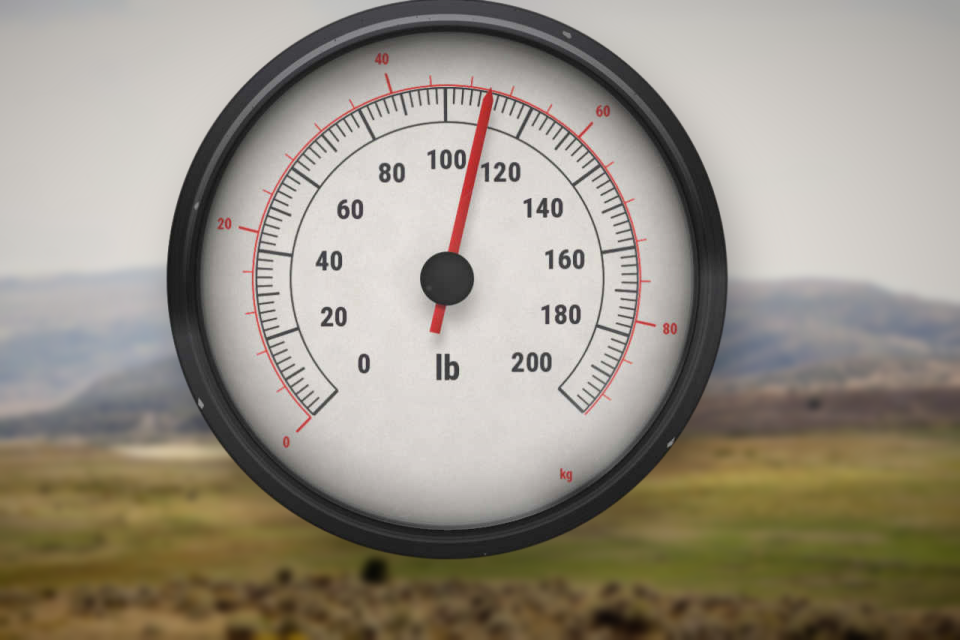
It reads 110 lb
